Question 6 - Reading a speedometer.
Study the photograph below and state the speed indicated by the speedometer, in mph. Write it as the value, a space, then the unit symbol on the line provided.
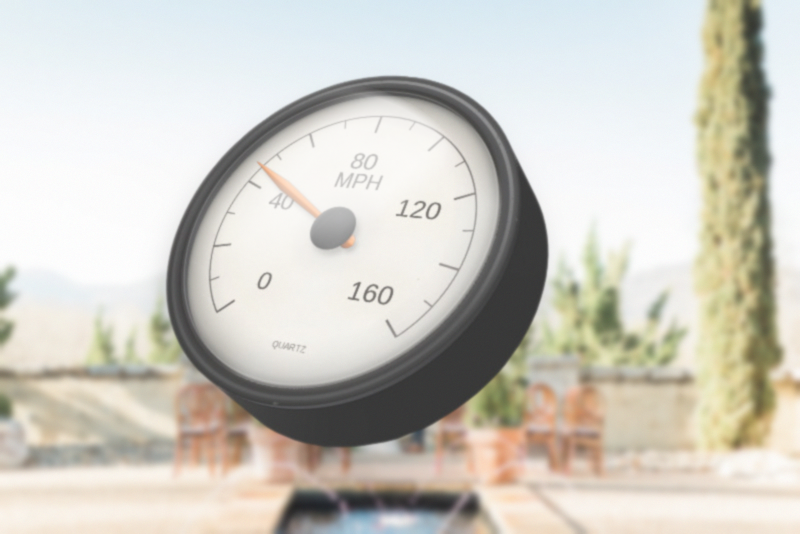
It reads 45 mph
